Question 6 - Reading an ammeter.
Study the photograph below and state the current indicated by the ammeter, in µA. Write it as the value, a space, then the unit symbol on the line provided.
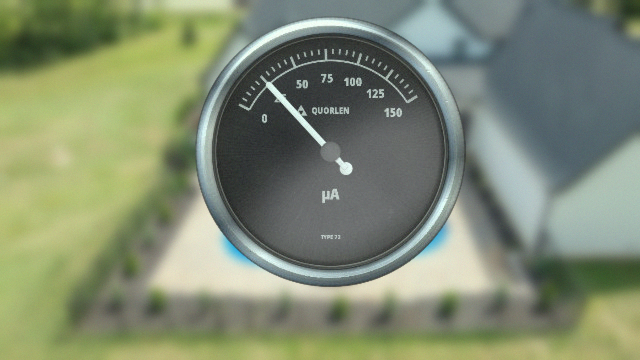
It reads 25 µA
